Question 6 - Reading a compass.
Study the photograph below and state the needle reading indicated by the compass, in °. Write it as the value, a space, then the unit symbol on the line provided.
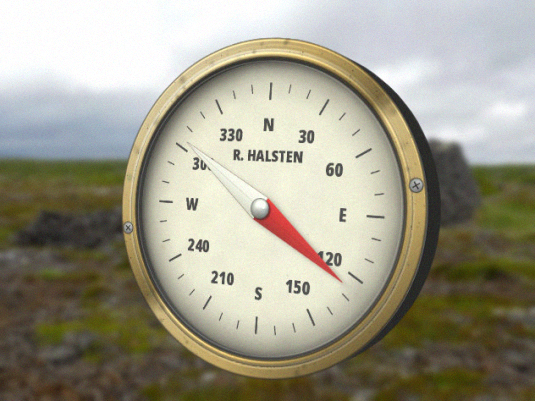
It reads 125 °
